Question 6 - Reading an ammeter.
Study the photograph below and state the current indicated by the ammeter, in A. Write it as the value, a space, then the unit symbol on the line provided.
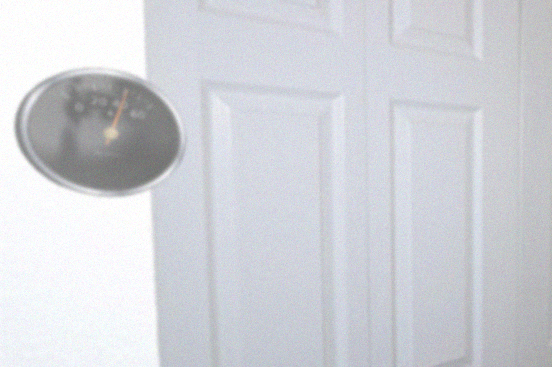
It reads 40 A
